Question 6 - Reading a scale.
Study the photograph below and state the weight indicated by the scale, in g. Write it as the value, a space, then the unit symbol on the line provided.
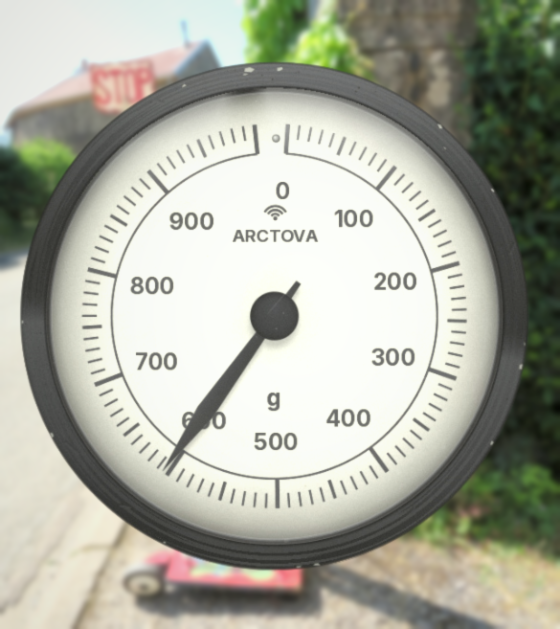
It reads 605 g
